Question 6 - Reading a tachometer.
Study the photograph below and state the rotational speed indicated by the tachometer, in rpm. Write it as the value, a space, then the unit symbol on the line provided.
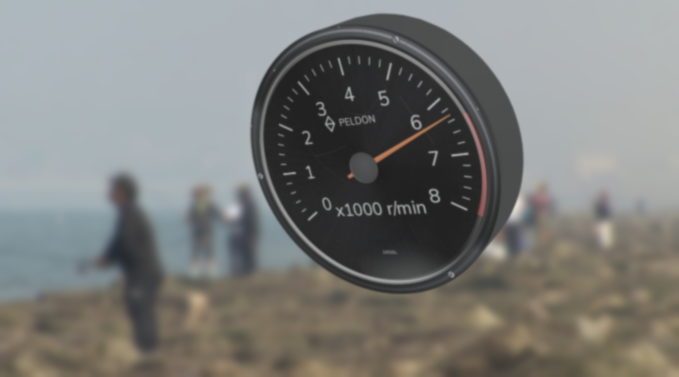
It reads 6300 rpm
